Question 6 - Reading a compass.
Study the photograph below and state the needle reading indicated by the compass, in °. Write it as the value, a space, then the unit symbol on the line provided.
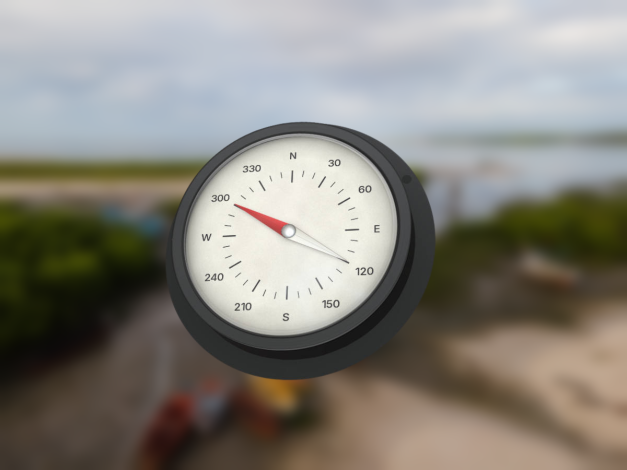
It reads 300 °
